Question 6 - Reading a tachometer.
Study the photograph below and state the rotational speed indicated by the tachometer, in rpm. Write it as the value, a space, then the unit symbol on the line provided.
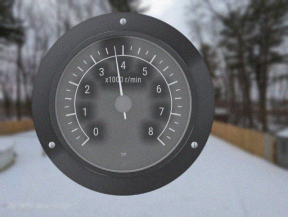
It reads 3750 rpm
